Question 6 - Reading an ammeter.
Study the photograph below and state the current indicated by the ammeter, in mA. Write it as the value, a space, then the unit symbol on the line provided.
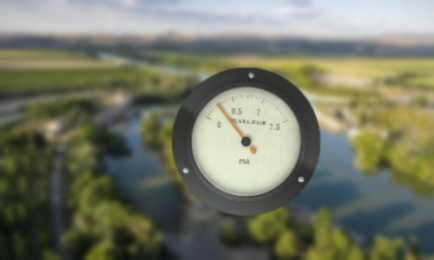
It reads 0.25 mA
